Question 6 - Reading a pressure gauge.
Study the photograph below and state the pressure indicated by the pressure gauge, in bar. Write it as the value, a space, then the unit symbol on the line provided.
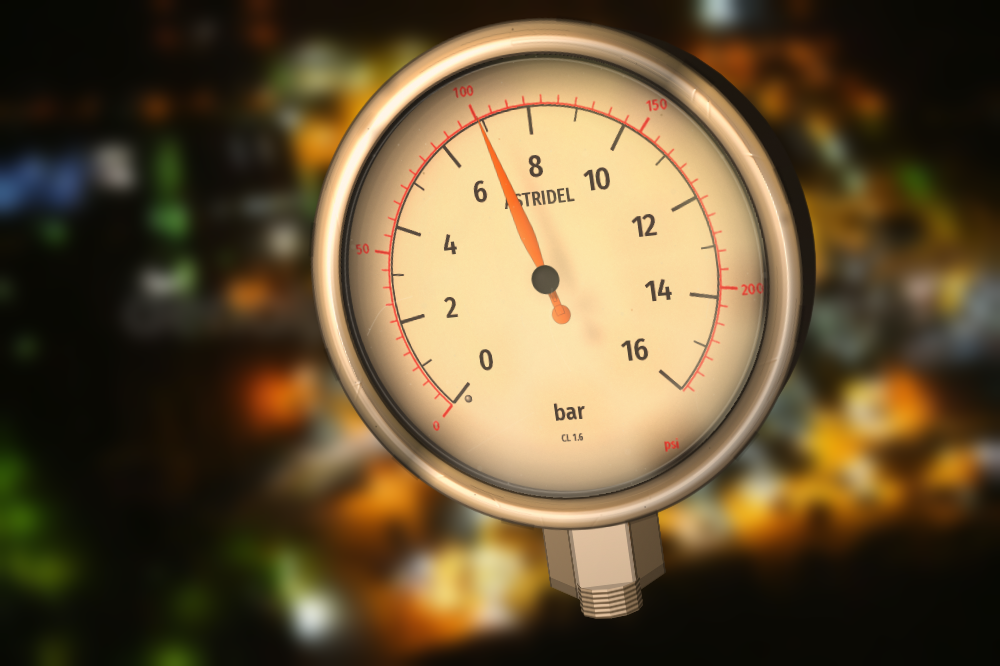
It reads 7 bar
